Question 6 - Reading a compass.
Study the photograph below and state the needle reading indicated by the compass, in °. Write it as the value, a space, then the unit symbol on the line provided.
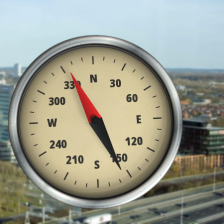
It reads 335 °
